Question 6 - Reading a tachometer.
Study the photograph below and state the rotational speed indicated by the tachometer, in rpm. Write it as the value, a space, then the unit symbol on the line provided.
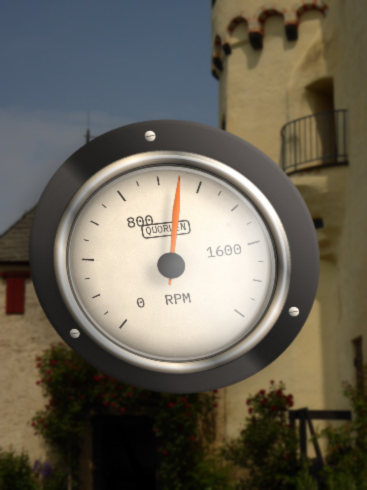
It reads 1100 rpm
